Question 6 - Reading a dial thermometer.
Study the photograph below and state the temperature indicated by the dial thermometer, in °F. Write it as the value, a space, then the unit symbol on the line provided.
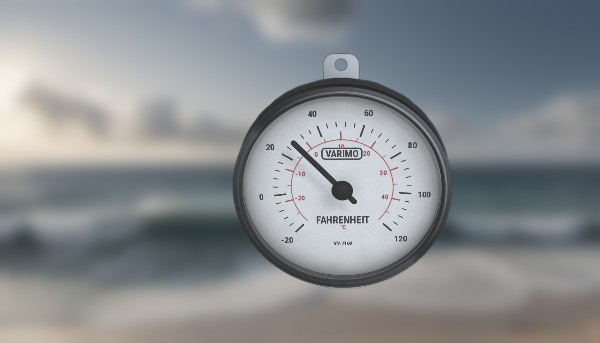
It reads 28 °F
